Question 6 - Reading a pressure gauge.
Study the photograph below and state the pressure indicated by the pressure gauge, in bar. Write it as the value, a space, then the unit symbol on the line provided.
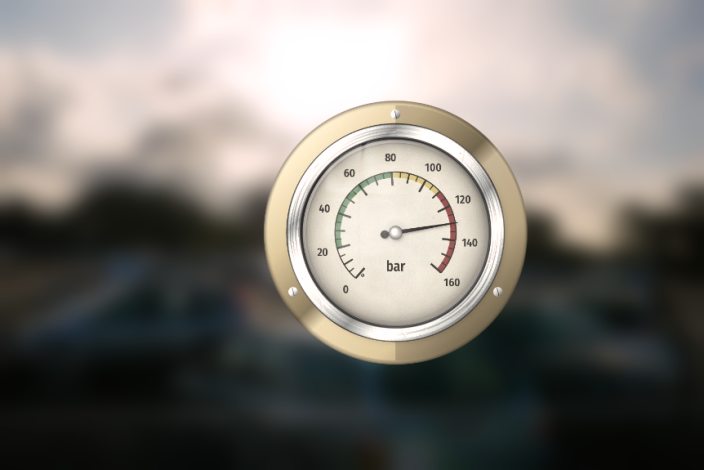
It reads 130 bar
